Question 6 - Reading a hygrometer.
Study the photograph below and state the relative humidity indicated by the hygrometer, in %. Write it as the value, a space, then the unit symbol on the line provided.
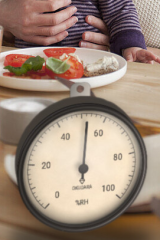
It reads 52 %
